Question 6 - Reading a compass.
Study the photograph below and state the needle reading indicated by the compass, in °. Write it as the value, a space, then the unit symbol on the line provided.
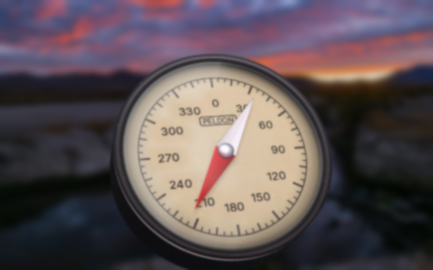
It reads 215 °
